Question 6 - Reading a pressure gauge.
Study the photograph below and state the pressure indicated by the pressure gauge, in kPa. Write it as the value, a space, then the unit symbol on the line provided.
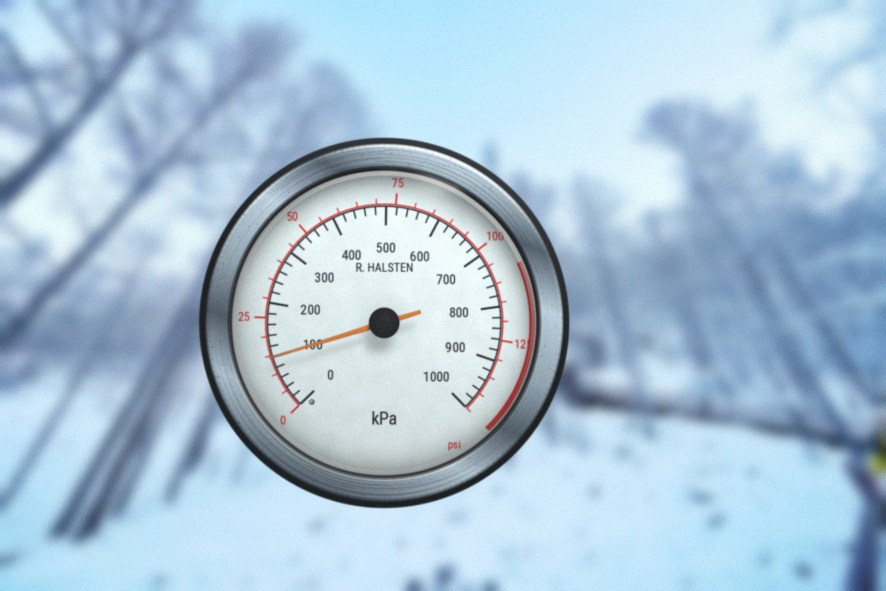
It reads 100 kPa
